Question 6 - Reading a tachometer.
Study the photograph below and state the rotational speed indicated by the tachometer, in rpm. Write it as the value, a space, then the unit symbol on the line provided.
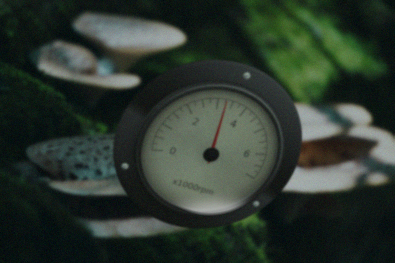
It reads 3250 rpm
